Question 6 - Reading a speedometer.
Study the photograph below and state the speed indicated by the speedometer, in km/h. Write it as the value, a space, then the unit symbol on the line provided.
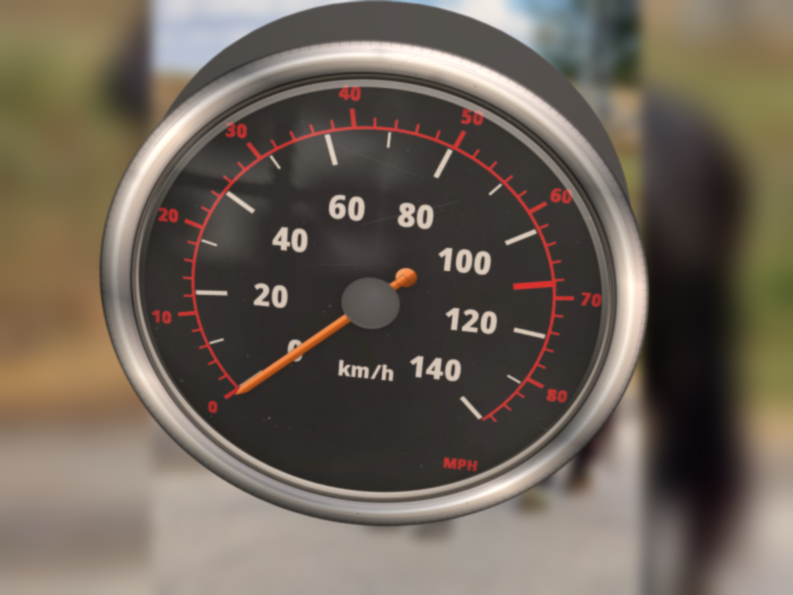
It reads 0 km/h
